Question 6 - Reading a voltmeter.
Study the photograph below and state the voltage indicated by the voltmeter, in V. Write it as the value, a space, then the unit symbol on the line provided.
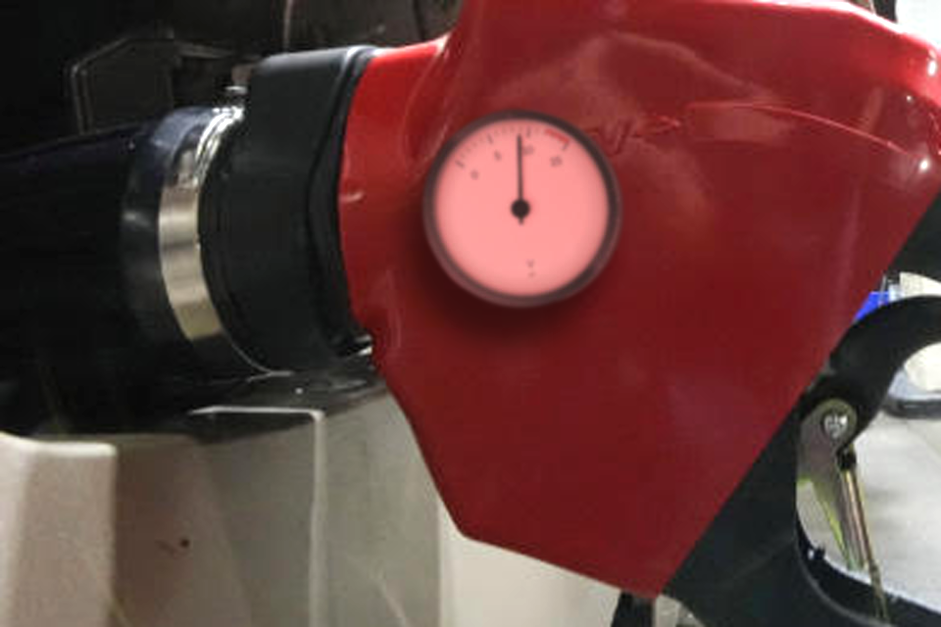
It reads 9 V
